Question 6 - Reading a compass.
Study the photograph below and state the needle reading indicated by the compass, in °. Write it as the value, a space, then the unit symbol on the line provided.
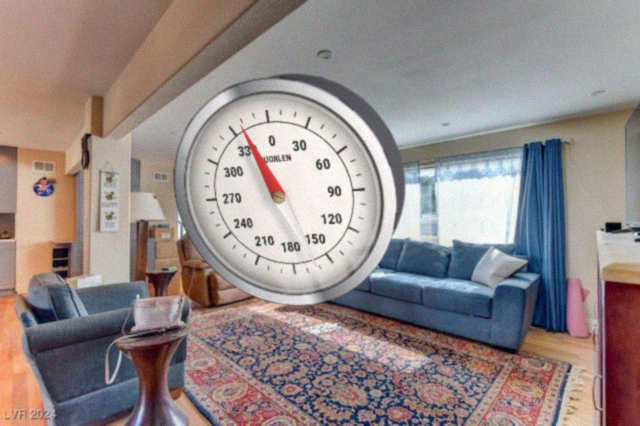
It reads 340 °
